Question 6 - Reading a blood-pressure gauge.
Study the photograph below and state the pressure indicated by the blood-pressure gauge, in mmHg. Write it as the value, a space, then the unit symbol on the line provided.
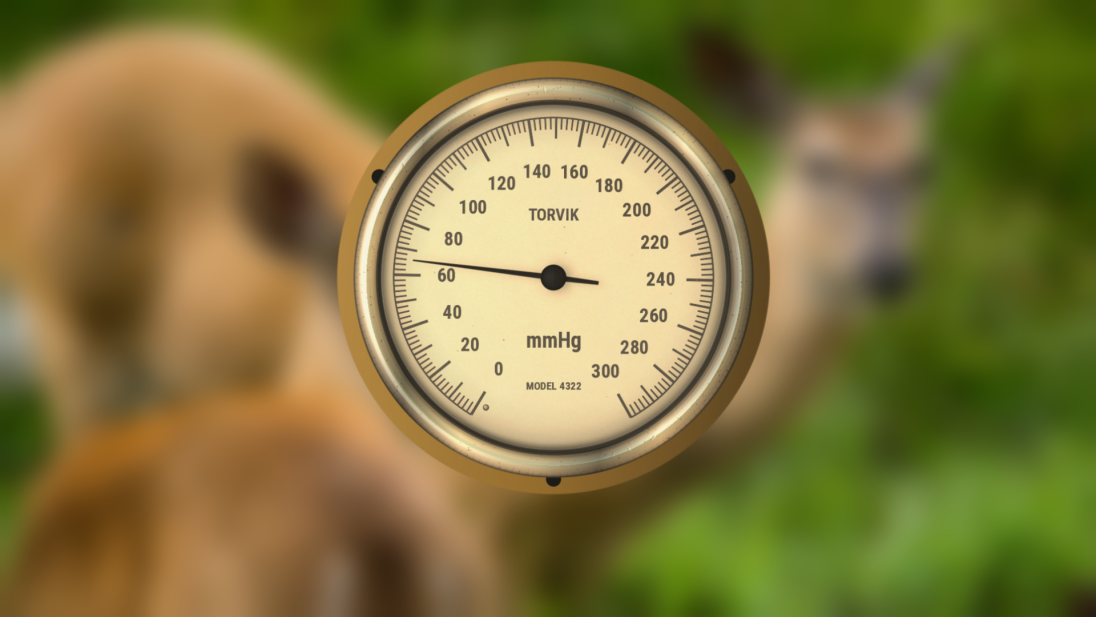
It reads 66 mmHg
